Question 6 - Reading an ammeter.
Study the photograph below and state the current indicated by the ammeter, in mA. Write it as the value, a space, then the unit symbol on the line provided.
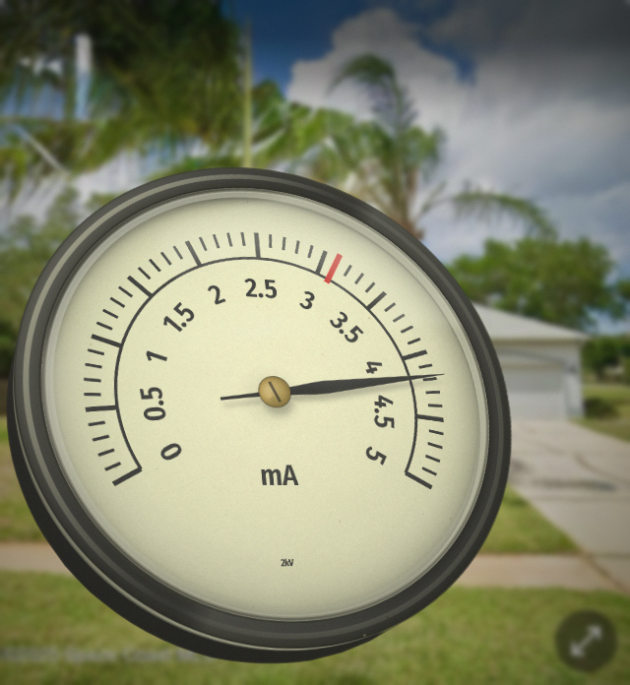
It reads 4.2 mA
